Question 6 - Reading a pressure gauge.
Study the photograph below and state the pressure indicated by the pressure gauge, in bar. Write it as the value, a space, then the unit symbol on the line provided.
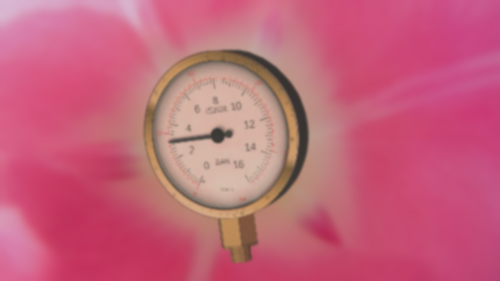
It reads 3 bar
